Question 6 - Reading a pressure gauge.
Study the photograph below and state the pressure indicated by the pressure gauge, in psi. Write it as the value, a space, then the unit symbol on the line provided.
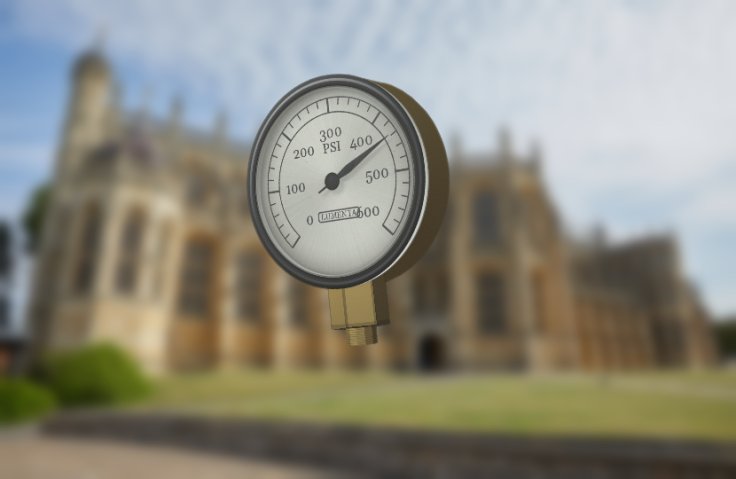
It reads 440 psi
